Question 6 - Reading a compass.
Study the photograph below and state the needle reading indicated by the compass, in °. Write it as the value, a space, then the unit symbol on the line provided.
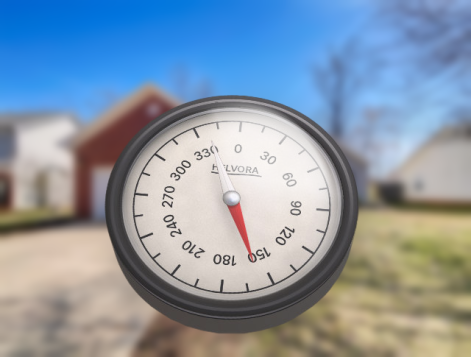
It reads 157.5 °
